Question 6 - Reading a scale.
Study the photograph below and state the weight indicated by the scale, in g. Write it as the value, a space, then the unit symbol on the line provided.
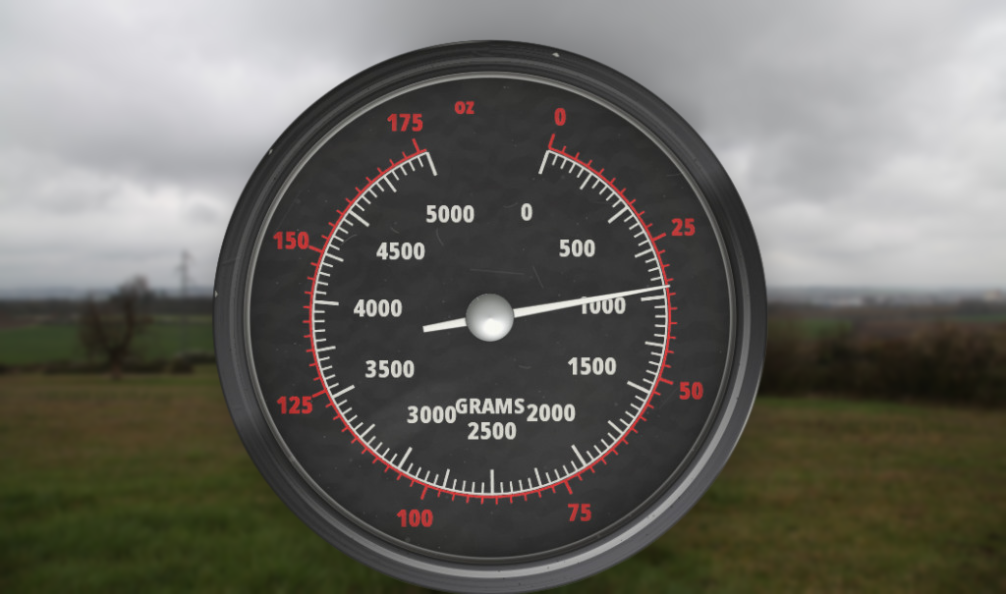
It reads 950 g
